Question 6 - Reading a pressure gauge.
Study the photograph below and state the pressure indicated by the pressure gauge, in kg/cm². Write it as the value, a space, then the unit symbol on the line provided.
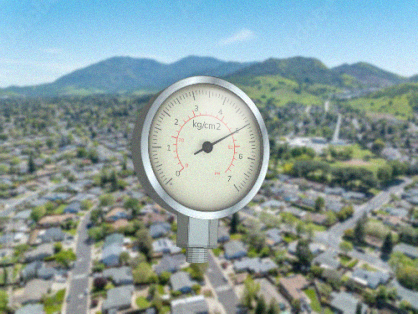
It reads 5 kg/cm²
